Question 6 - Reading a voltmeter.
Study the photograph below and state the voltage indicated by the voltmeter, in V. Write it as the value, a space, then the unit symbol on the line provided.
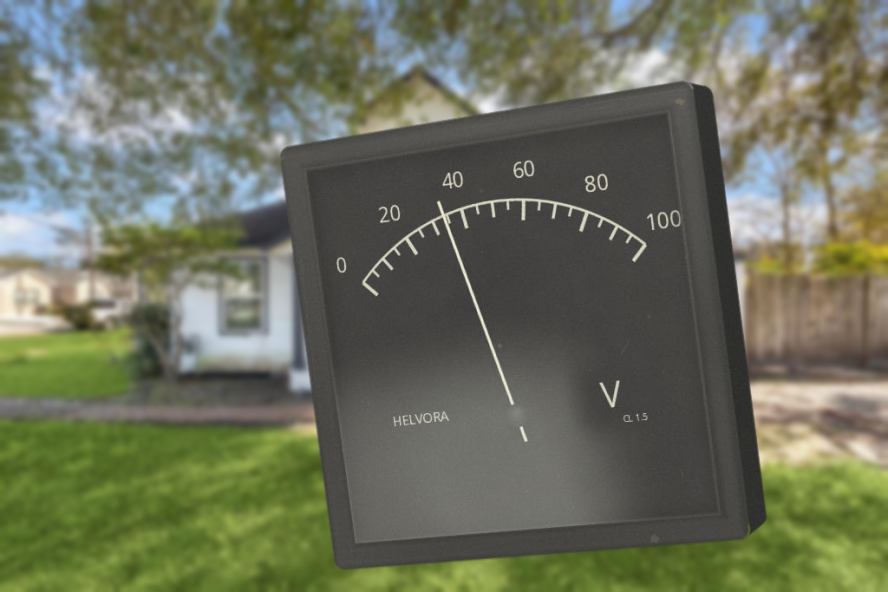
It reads 35 V
